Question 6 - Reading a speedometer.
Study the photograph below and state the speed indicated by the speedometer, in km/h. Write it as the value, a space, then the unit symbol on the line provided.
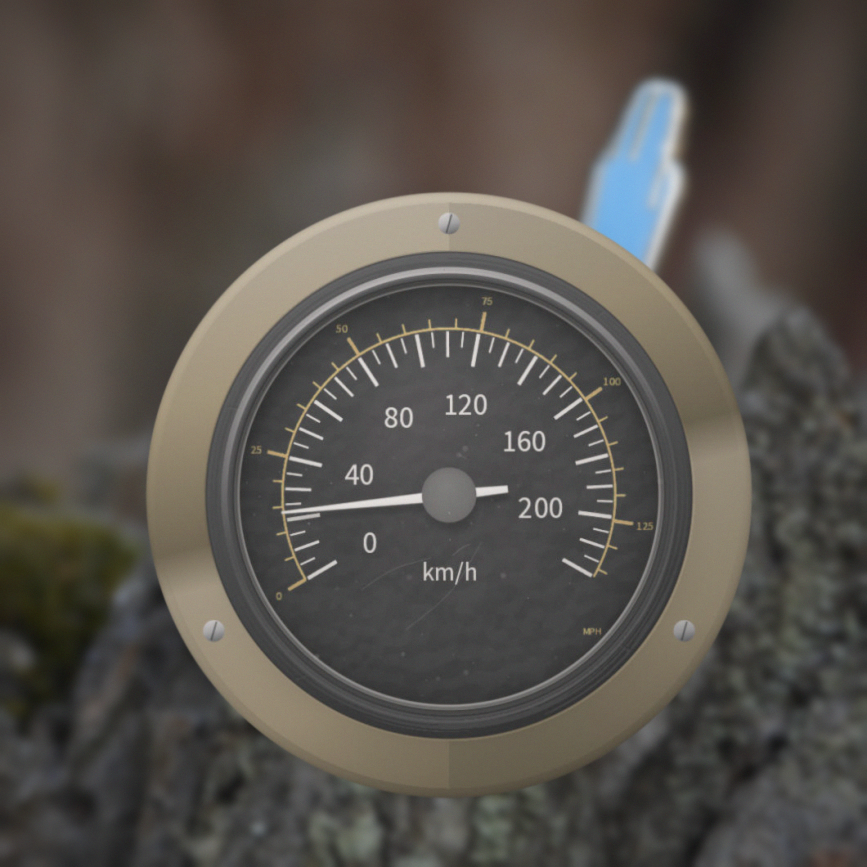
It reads 22.5 km/h
